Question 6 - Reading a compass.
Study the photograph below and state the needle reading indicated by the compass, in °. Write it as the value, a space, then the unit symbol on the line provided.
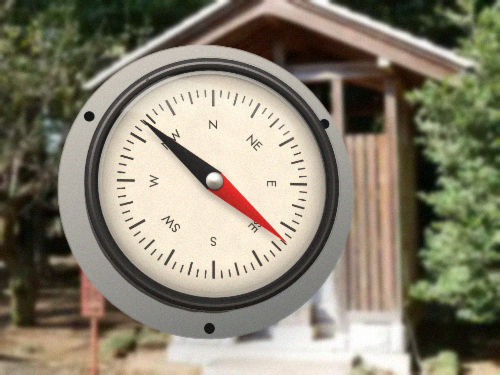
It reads 130 °
